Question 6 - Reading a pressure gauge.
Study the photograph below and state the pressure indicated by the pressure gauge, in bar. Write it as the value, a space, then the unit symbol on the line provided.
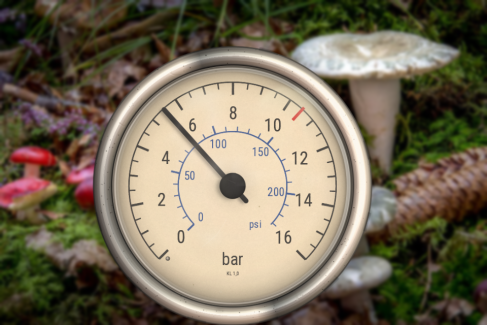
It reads 5.5 bar
